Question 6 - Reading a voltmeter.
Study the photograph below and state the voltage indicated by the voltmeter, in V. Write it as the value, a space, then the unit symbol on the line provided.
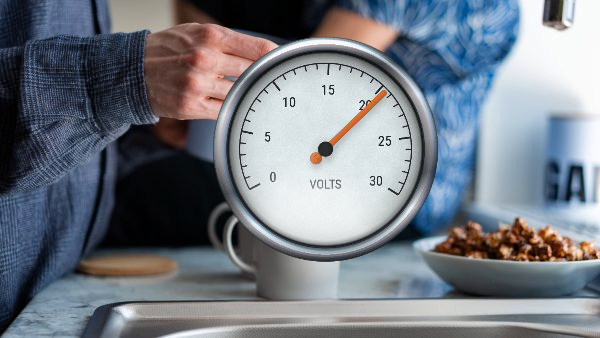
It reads 20.5 V
